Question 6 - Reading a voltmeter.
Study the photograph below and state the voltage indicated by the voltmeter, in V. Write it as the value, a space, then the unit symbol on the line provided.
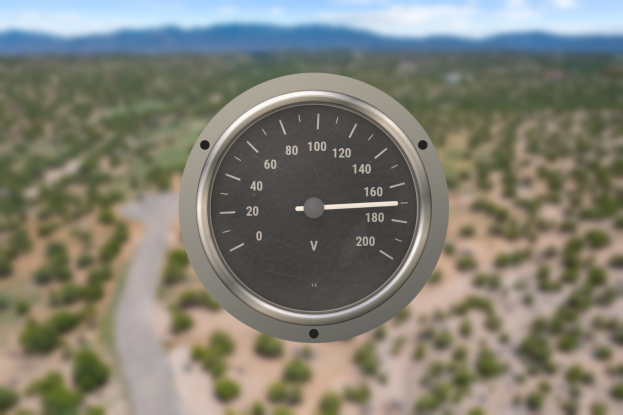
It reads 170 V
